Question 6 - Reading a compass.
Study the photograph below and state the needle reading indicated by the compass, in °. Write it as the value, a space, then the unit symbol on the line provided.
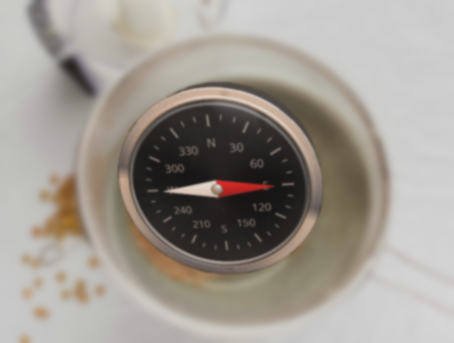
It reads 90 °
